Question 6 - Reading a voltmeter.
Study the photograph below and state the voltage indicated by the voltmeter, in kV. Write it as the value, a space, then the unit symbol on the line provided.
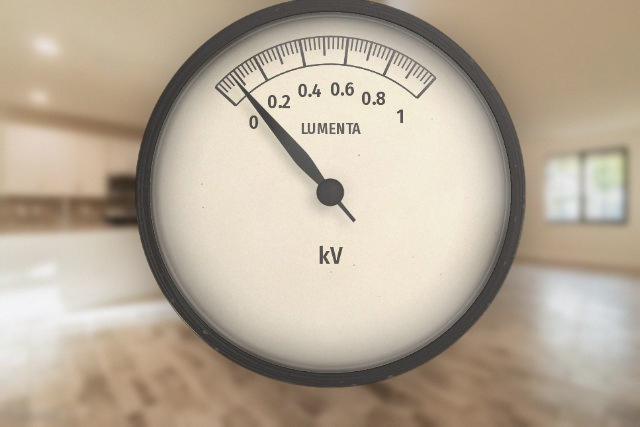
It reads 0.08 kV
